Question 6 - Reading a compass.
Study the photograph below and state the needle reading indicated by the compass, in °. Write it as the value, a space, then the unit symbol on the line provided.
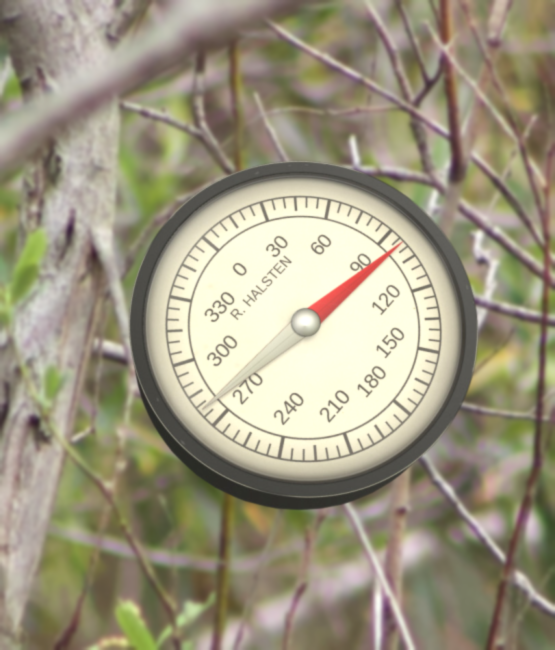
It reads 97.5 °
